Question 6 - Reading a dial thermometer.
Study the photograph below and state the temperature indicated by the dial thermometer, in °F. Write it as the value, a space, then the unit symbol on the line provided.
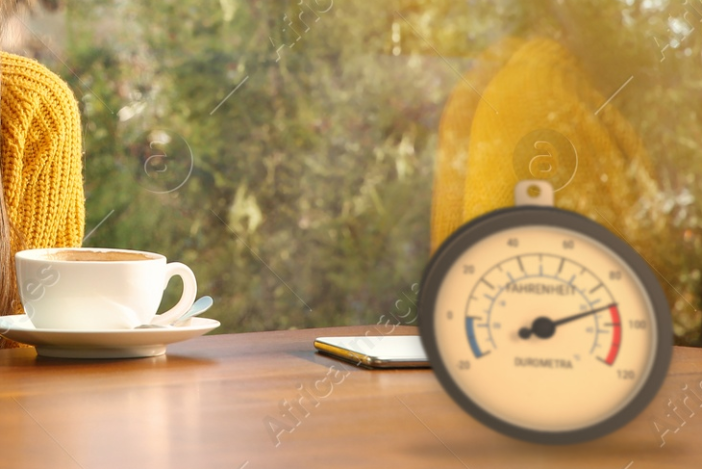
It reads 90 °F
